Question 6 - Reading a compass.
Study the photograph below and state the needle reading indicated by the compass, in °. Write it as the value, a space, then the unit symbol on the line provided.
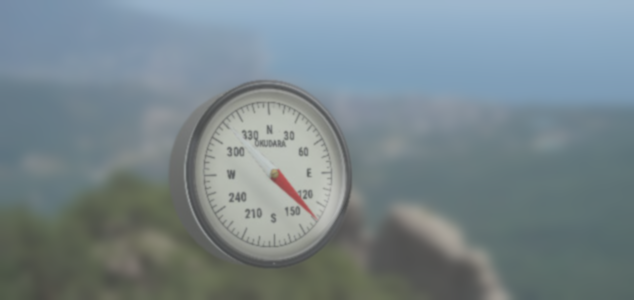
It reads 135 °
